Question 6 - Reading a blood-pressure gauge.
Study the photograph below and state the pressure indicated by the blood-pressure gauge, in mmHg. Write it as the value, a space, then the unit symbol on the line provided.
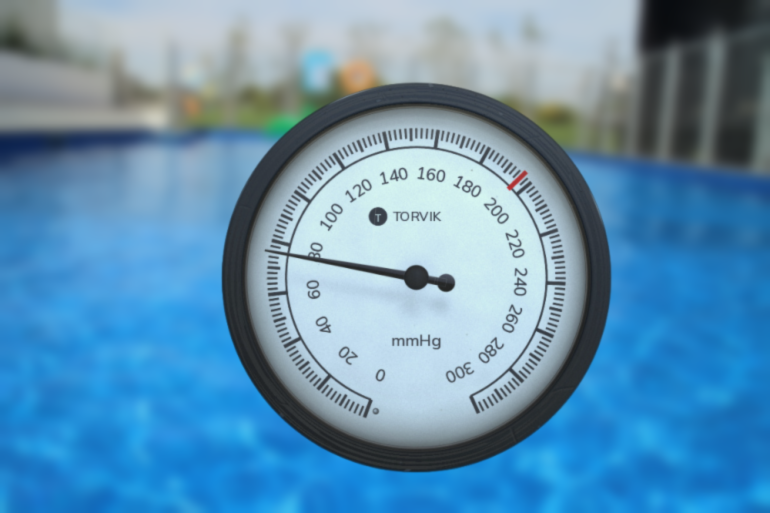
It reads 76 mmHg
